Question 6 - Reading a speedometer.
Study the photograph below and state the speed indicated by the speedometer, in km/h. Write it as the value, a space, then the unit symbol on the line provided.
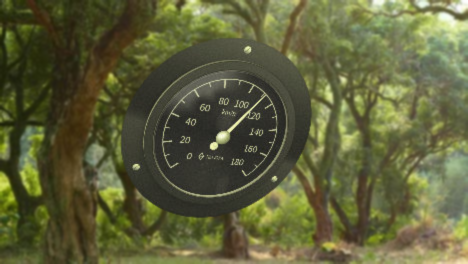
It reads 110 km/h
